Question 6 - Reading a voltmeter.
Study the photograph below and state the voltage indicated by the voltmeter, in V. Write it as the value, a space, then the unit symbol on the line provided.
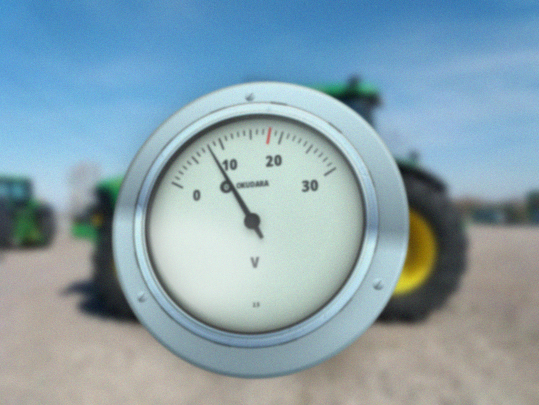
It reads 8 V
